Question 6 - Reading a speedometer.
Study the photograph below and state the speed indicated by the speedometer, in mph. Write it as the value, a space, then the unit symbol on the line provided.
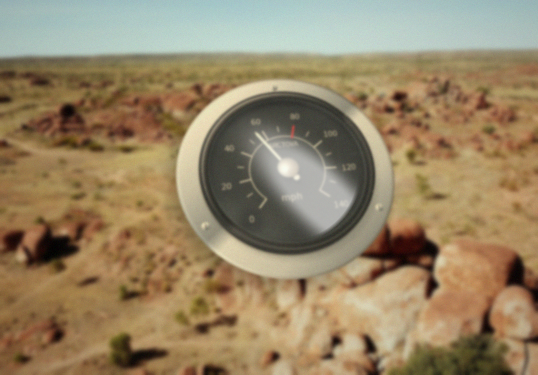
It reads 55 mph
